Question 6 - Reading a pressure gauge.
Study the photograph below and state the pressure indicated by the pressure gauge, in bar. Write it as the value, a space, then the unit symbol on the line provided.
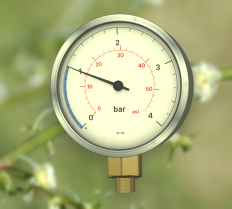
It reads 1 bar
